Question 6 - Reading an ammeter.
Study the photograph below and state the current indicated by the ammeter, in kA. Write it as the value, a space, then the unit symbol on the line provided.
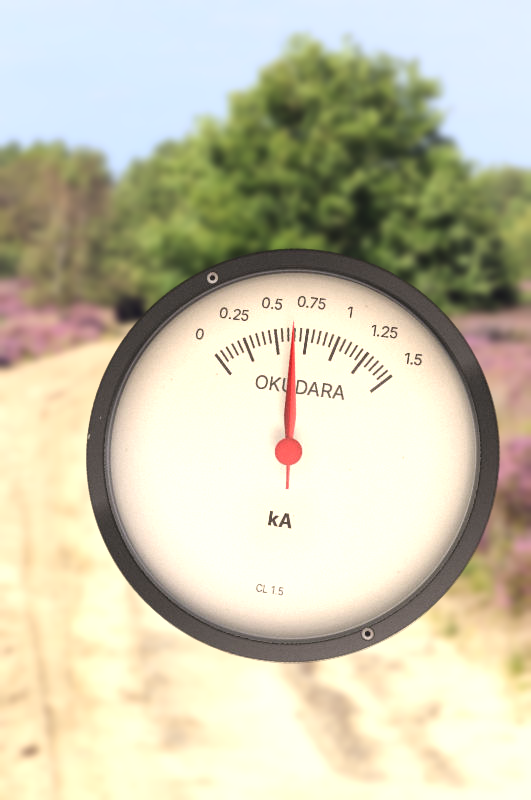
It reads 0.65 kA
